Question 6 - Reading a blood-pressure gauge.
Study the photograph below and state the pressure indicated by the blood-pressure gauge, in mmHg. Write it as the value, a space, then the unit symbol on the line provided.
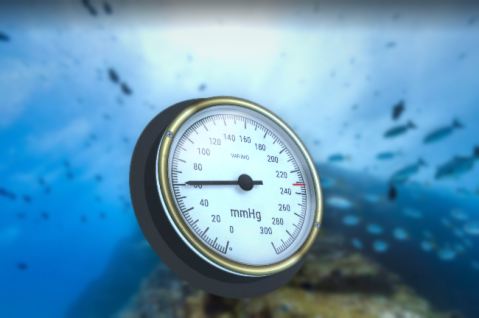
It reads 60 mmHg
